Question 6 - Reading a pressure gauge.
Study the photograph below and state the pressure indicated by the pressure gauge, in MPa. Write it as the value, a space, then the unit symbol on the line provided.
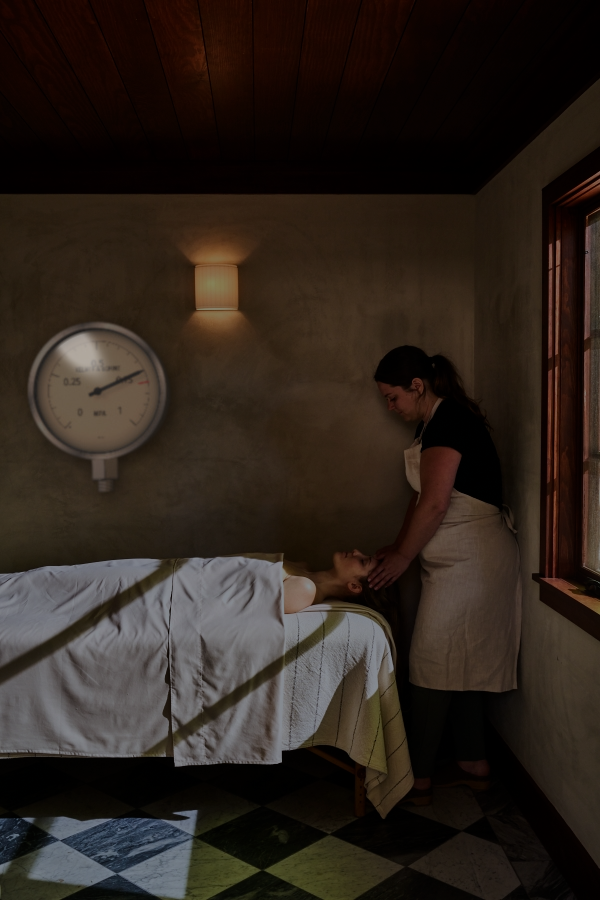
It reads 0.75 MPa
